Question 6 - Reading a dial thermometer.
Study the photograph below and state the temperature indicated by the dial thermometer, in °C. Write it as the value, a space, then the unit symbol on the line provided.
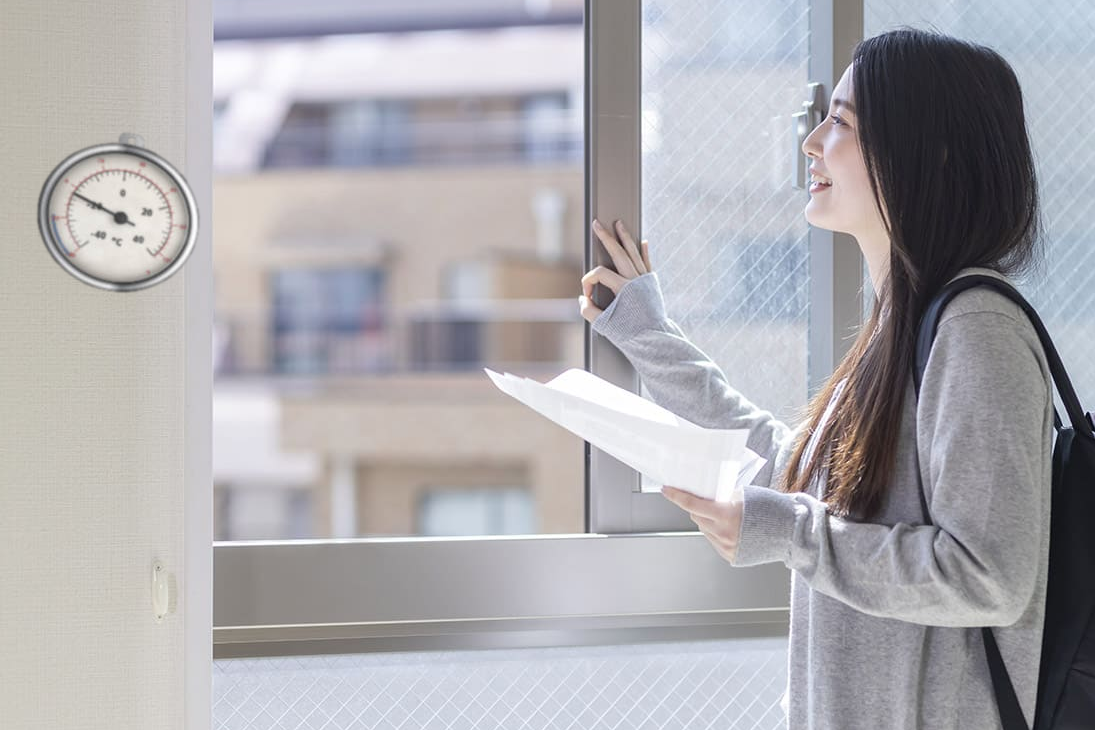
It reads -20 °C
